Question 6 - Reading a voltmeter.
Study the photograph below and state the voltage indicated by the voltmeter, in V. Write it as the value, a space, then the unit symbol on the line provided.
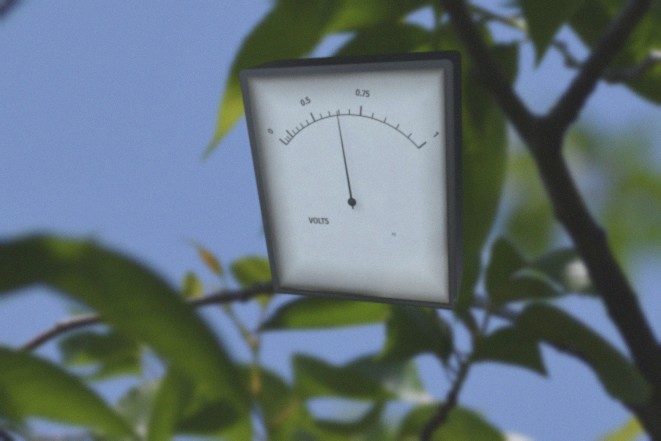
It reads 0.65 V
